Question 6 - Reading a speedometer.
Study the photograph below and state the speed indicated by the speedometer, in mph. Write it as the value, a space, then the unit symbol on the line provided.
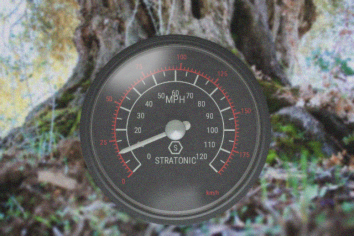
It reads 10 mph
